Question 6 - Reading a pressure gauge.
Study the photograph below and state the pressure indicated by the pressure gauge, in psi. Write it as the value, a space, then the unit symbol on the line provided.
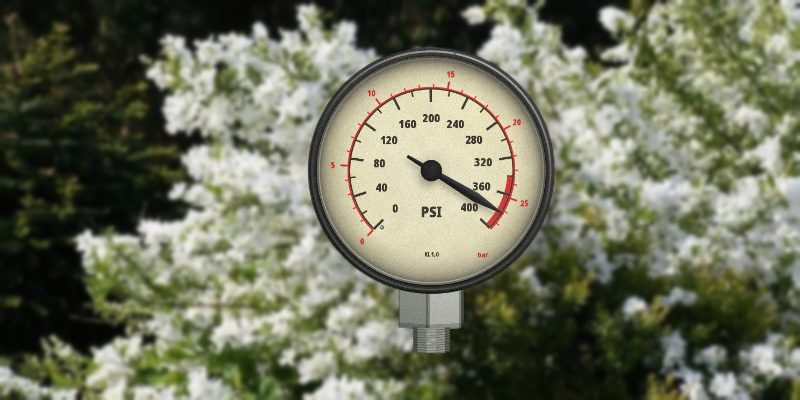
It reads 380 psi
